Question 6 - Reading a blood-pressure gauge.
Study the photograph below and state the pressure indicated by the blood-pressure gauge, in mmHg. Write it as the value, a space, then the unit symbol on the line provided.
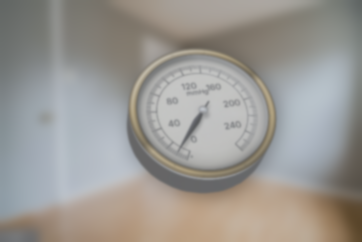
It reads 10 mmHg
